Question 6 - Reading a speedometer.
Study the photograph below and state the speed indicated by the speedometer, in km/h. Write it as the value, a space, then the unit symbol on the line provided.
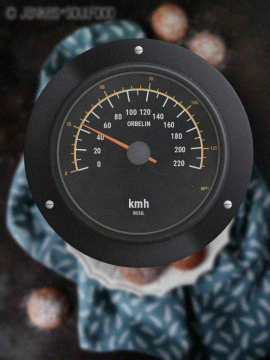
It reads 45 km/h
